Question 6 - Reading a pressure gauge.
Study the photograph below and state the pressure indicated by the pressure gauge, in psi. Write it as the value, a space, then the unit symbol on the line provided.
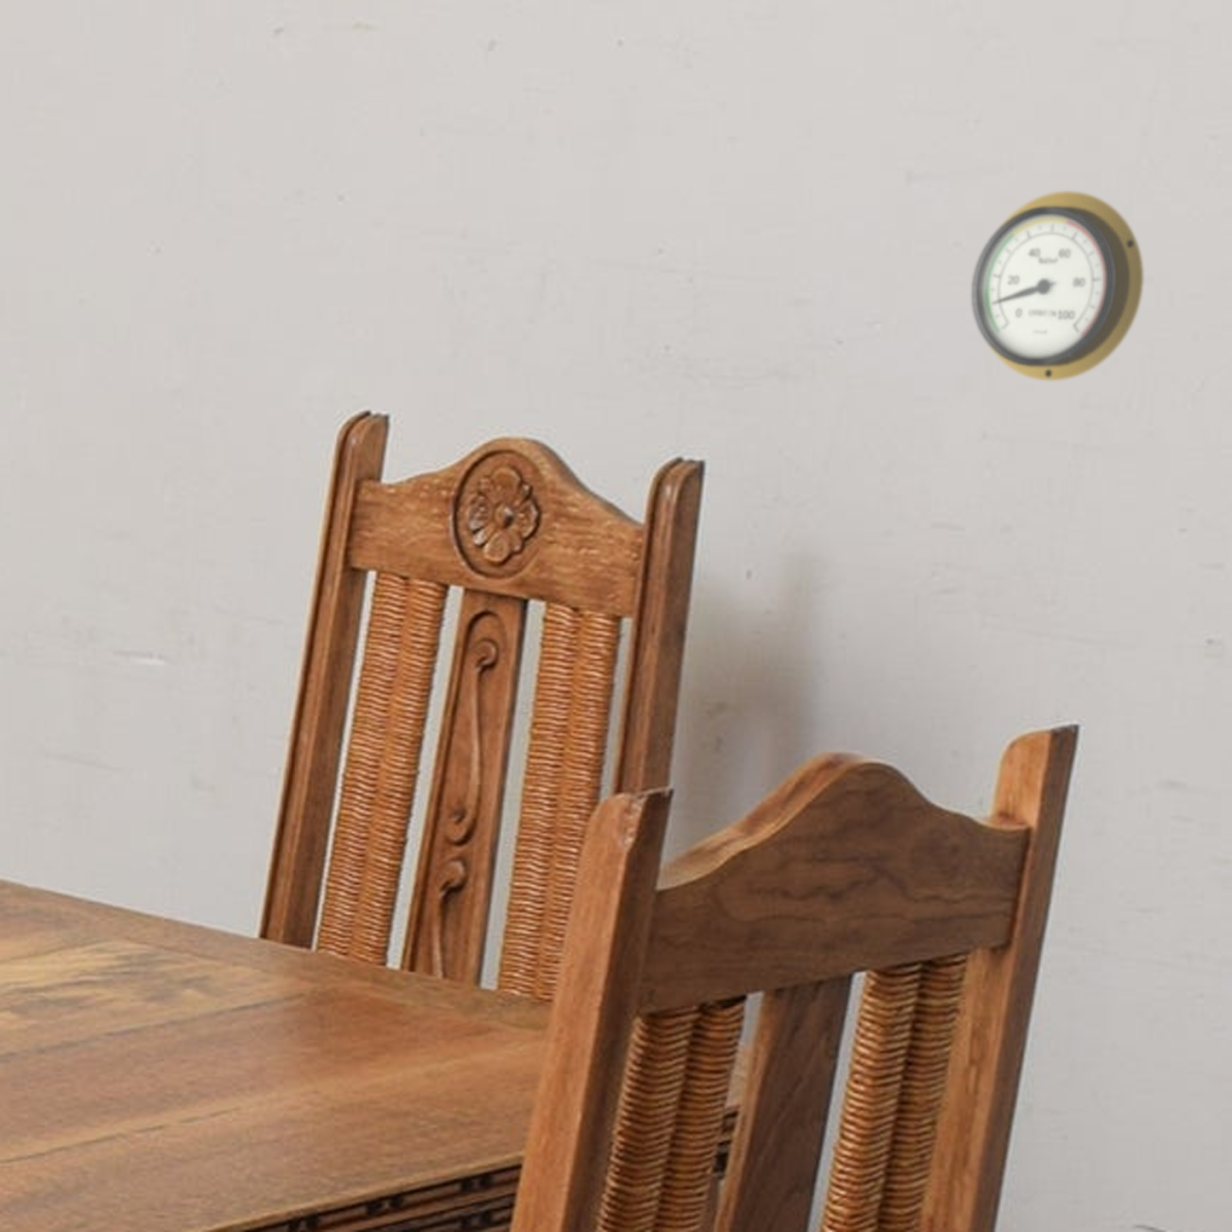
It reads 10 psi
